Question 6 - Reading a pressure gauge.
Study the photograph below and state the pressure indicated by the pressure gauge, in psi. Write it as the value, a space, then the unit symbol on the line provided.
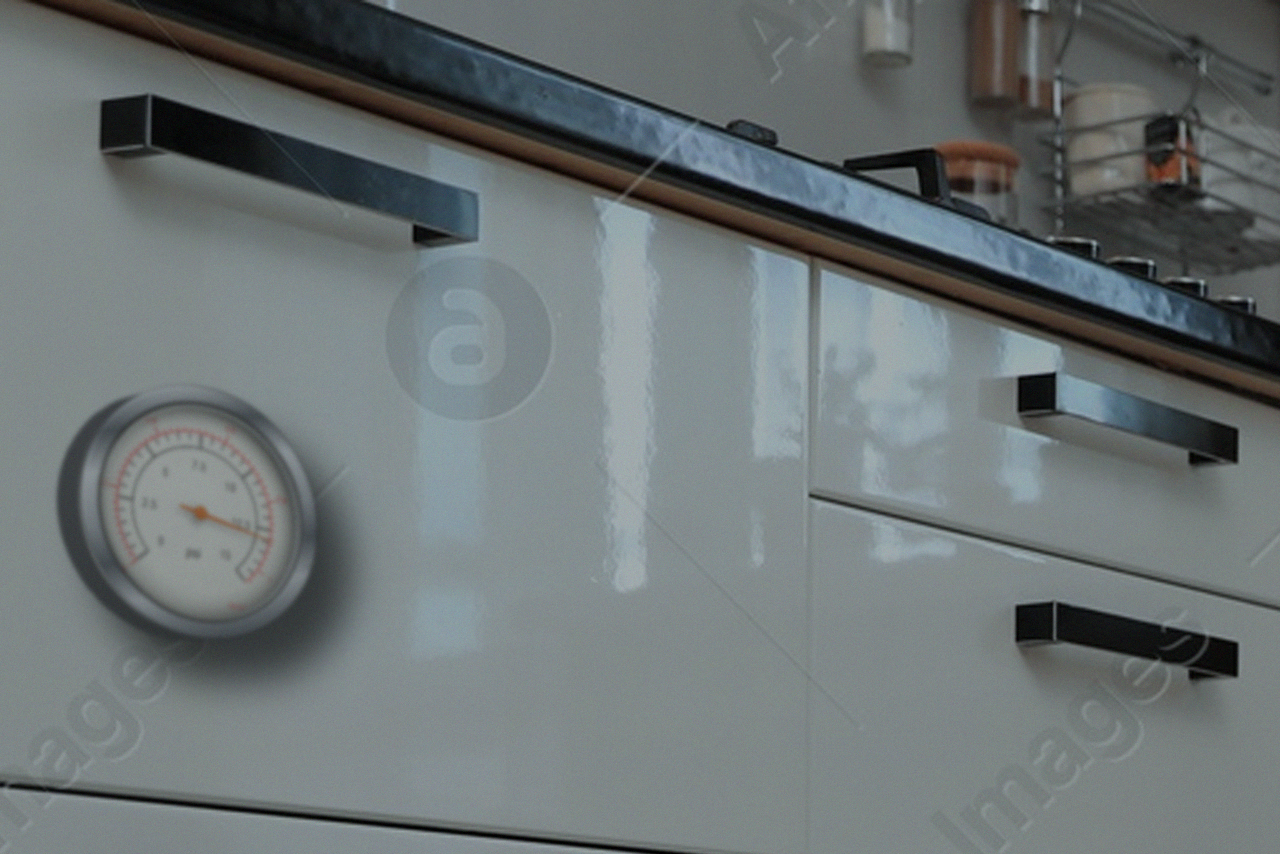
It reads 13 psi
